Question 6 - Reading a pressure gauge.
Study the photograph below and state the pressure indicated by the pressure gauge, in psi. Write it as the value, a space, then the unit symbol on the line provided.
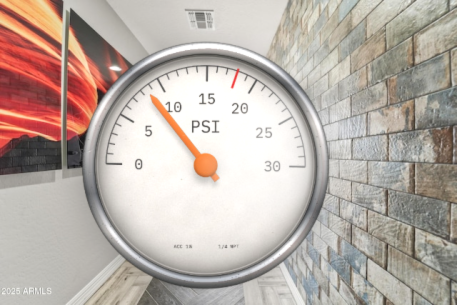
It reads 8.5 psi
